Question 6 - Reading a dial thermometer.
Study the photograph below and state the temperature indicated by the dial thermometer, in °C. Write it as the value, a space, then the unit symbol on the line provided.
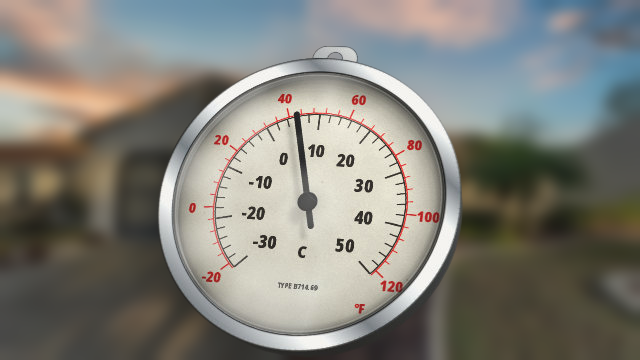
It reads 6 °C
